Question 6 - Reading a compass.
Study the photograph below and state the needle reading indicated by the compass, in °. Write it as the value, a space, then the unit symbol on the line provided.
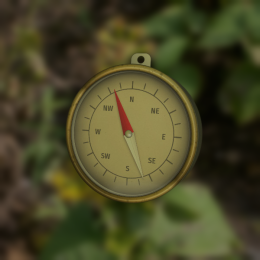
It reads 337.5 °
